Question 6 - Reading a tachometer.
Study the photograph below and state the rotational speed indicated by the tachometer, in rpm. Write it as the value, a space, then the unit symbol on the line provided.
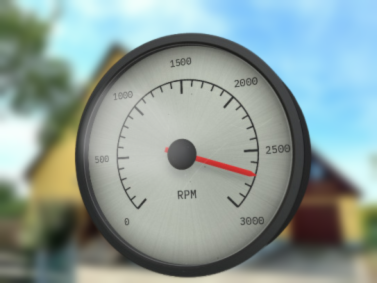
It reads 2700 rpm
